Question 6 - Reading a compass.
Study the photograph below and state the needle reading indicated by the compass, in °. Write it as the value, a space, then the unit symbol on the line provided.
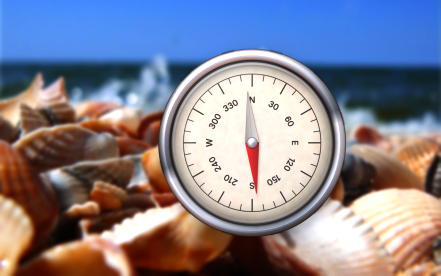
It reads 175 °
